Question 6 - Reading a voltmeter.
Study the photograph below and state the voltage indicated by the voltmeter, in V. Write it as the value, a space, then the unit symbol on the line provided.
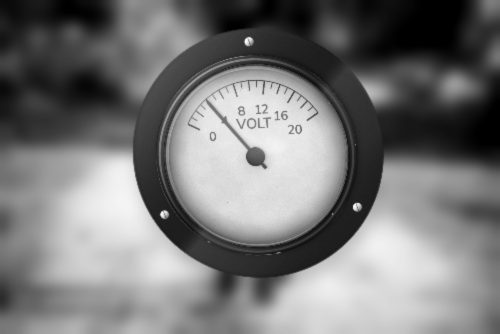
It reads 4 V
